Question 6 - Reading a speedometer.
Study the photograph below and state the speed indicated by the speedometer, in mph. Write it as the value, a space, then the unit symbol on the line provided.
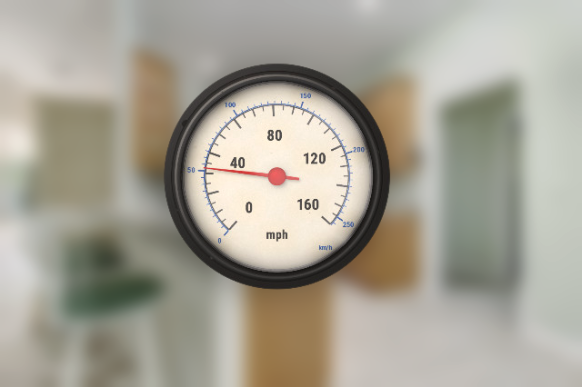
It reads 32.5 mph
